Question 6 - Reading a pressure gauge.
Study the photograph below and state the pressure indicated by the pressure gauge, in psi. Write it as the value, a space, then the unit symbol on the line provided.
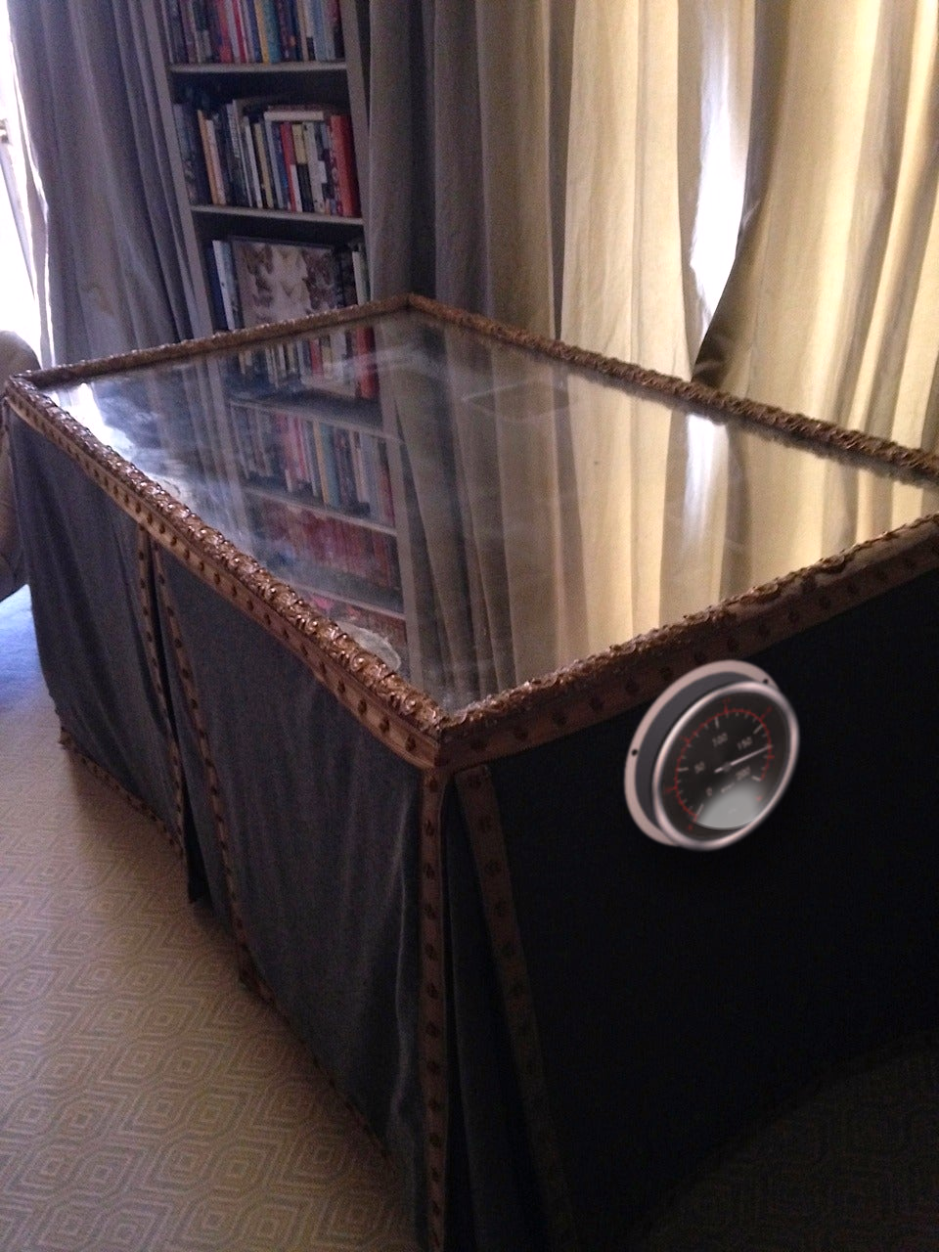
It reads 170 psi
